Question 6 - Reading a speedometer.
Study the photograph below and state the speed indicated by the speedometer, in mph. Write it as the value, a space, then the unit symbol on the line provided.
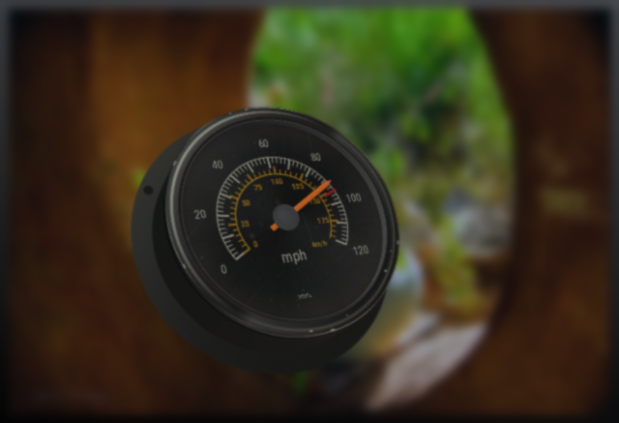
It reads 90 mph
